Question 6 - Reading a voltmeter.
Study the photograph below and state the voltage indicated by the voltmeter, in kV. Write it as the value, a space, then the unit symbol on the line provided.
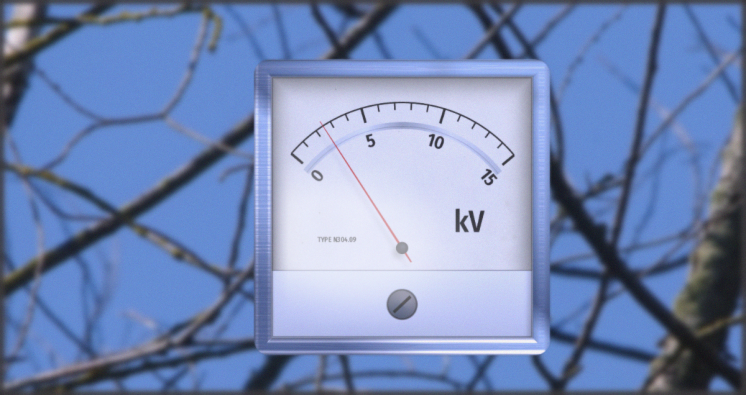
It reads 2.5 kV
